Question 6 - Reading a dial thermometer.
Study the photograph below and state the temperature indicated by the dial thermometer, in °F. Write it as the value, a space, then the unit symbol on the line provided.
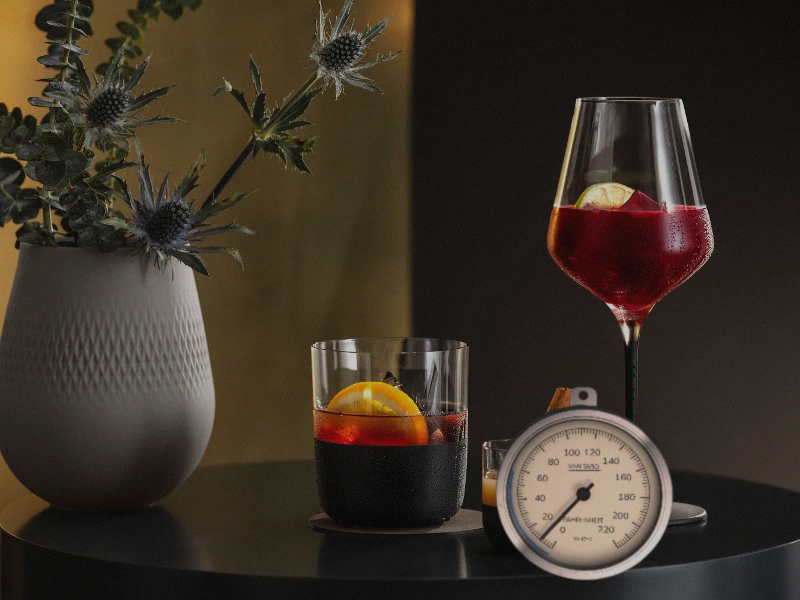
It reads 10 °F
